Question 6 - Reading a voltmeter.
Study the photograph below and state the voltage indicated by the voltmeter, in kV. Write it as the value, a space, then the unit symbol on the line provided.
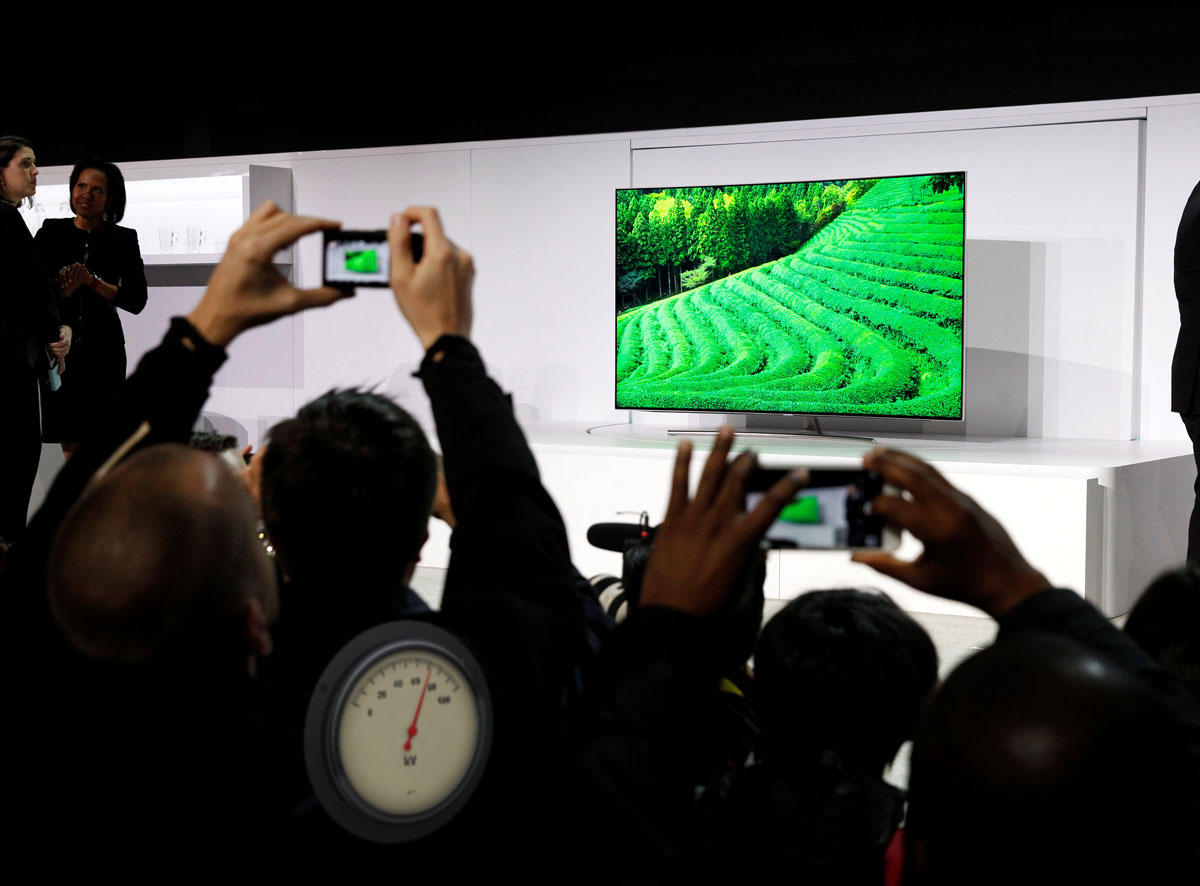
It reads 70 kV
